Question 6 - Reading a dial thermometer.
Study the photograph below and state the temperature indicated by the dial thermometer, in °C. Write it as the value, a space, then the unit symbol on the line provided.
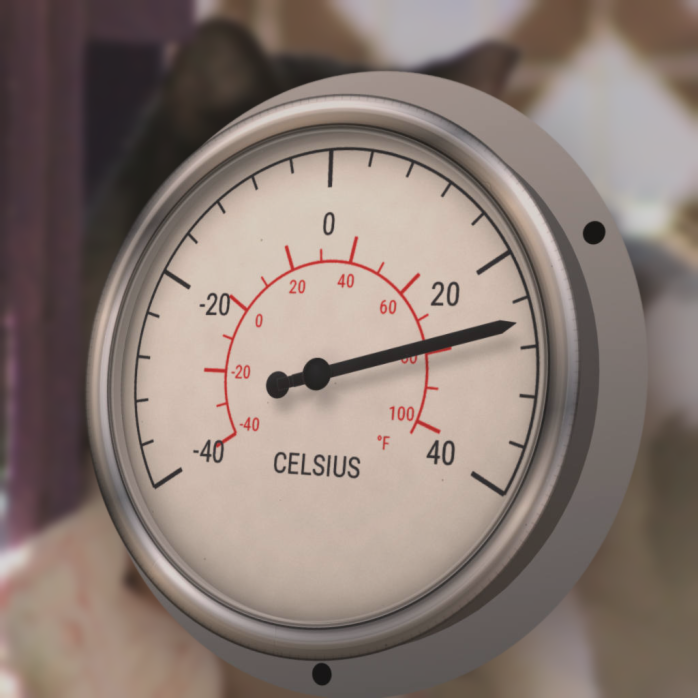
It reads 26 °C
